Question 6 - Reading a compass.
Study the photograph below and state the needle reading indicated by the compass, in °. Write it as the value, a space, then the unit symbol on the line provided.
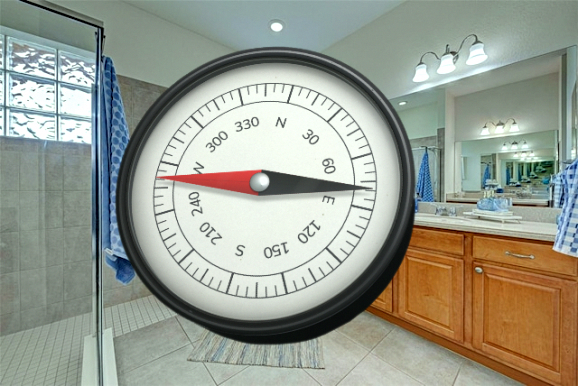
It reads 260 °
